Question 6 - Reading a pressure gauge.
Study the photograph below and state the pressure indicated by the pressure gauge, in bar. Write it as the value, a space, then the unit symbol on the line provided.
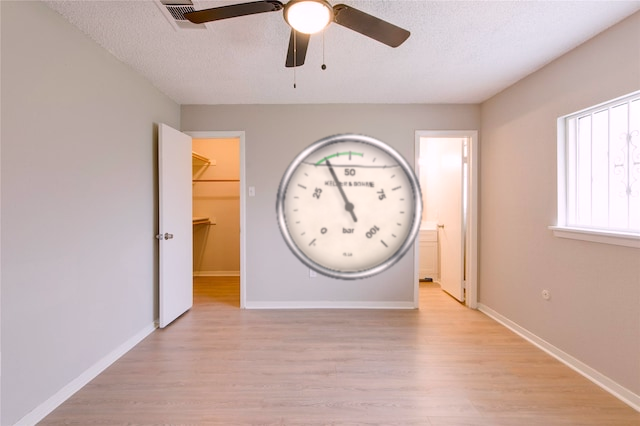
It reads 40 bar
